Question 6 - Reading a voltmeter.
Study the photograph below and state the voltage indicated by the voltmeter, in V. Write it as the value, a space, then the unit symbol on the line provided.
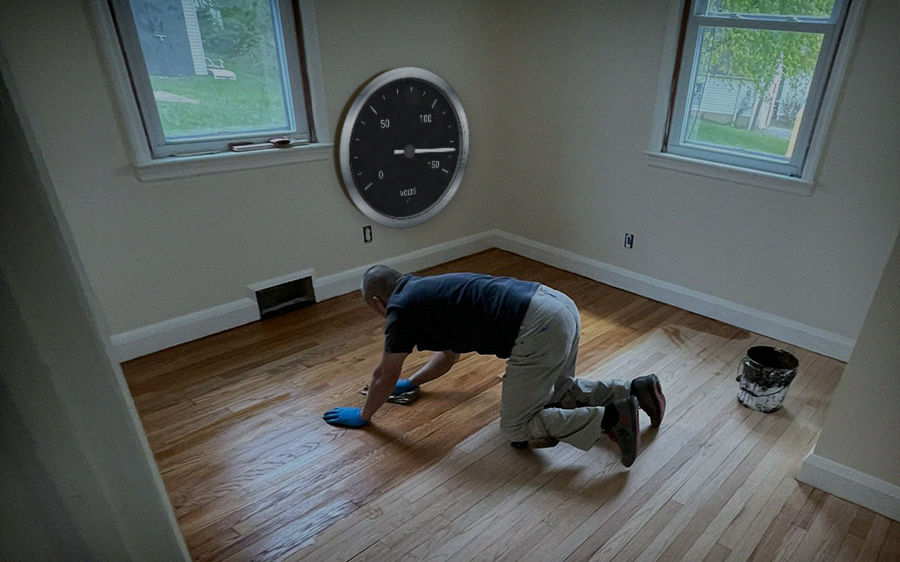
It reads 135 V
